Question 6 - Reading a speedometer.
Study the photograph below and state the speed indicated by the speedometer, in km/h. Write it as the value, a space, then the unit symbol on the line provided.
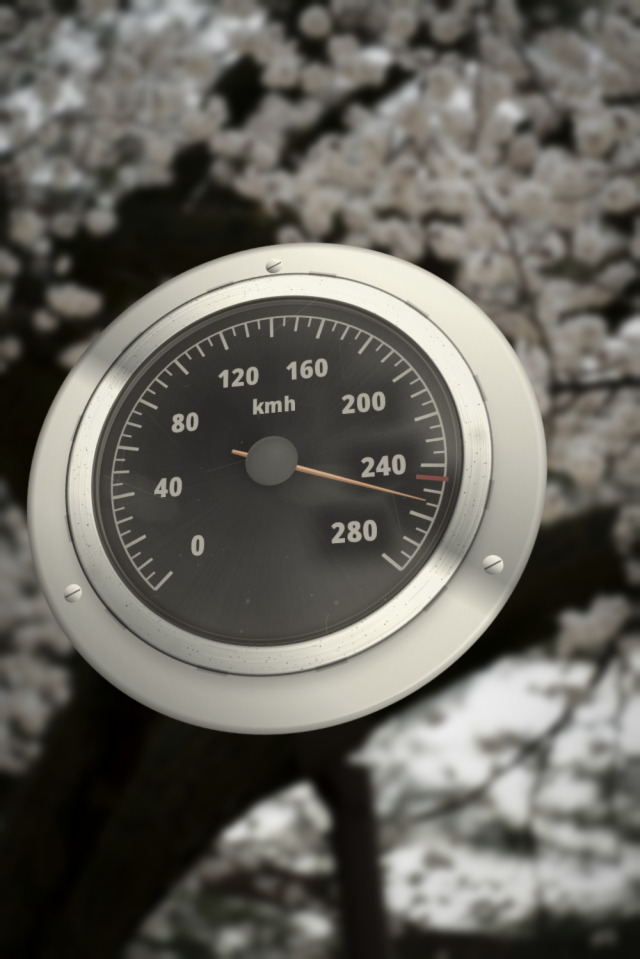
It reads 255 km/h
